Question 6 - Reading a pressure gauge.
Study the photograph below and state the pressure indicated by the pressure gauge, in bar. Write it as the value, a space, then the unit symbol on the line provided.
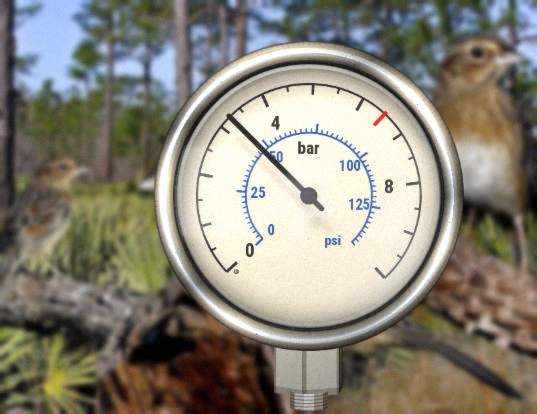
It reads 3.25 bar
